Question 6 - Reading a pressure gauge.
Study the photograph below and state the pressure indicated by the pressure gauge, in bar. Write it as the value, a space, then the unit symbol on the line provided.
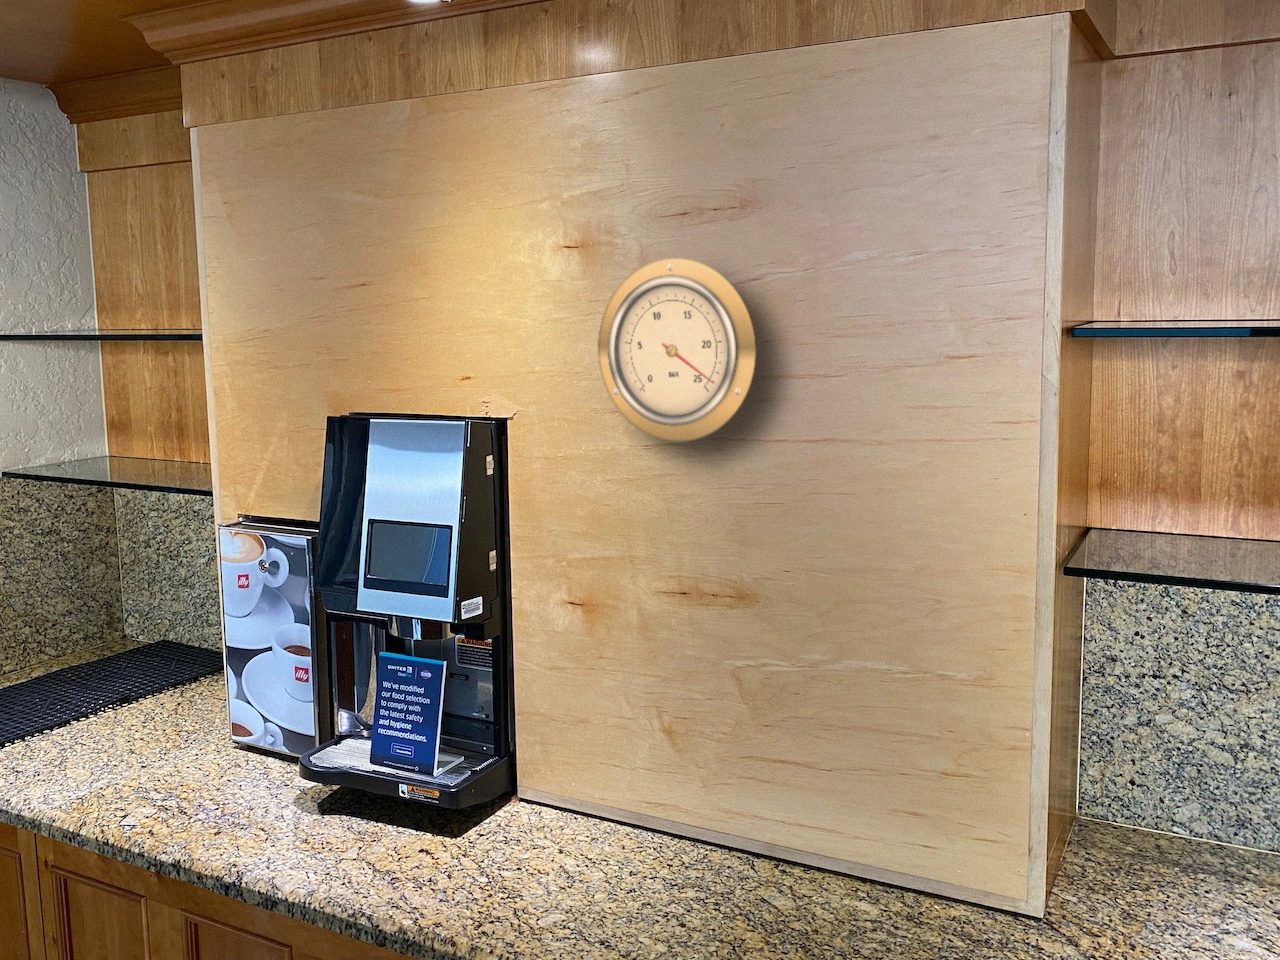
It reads 24 bar
